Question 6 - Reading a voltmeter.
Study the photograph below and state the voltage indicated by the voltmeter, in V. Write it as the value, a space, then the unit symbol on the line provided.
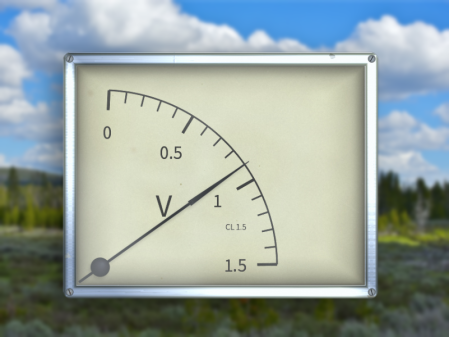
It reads 0.9 V
